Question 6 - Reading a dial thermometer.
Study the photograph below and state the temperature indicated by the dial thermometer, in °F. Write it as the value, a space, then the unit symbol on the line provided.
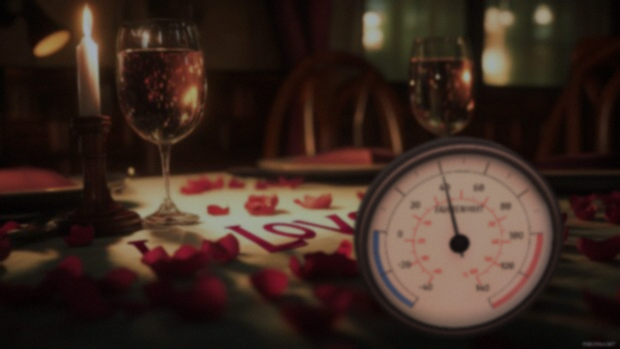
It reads 40 °F
